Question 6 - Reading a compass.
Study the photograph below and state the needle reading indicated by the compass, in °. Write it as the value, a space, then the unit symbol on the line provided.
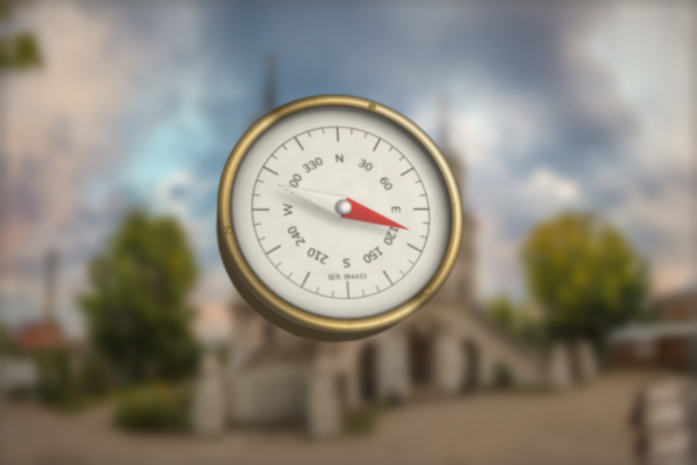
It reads 110 °
